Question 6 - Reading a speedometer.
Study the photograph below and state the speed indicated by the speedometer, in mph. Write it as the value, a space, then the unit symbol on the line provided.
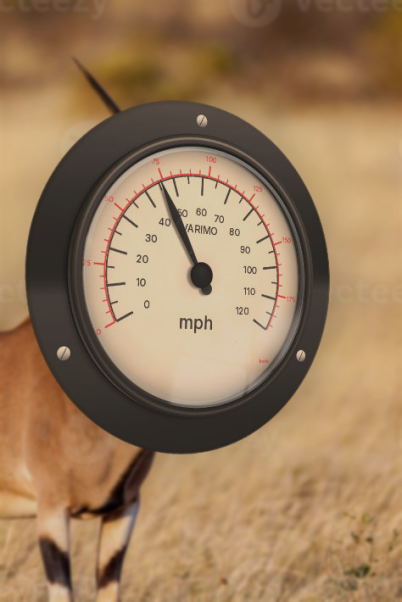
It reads 45 mph
